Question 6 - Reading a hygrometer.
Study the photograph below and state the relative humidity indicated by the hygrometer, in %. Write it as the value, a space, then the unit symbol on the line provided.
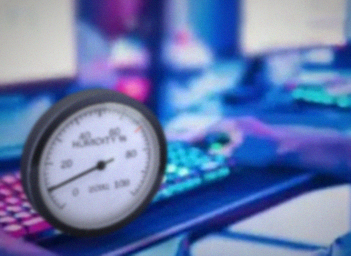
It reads 10 %
